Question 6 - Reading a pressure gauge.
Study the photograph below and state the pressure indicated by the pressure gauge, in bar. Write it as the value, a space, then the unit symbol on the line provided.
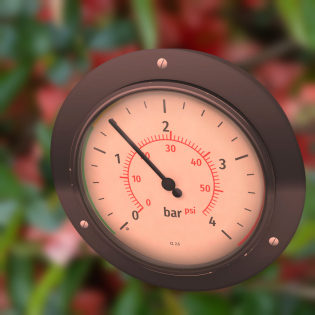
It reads 1.4 bar
